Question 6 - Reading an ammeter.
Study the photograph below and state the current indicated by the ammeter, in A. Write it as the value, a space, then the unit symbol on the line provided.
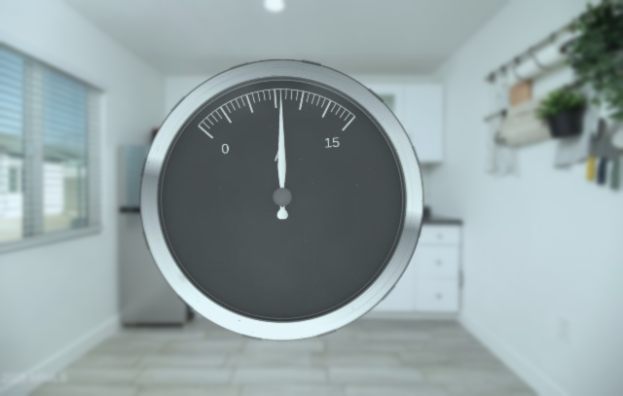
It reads 8 A
